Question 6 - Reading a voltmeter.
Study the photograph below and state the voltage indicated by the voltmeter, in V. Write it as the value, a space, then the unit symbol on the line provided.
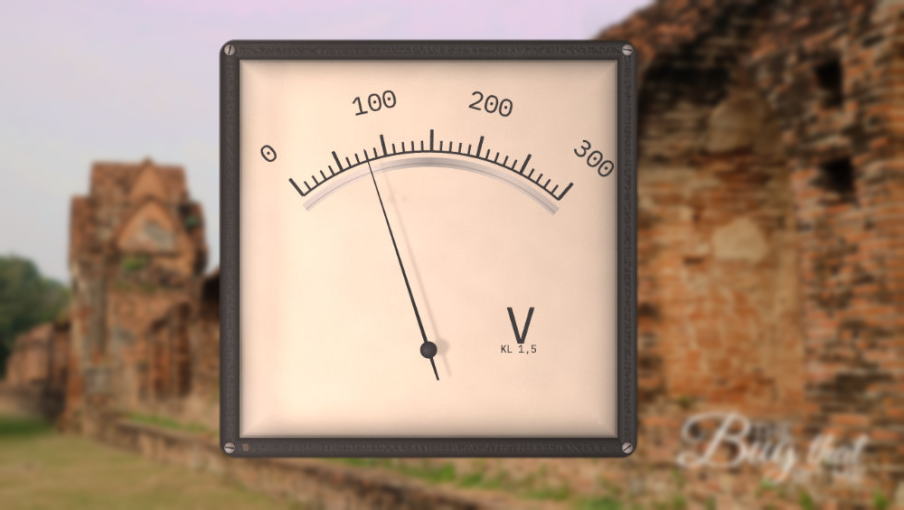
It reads 80 V
